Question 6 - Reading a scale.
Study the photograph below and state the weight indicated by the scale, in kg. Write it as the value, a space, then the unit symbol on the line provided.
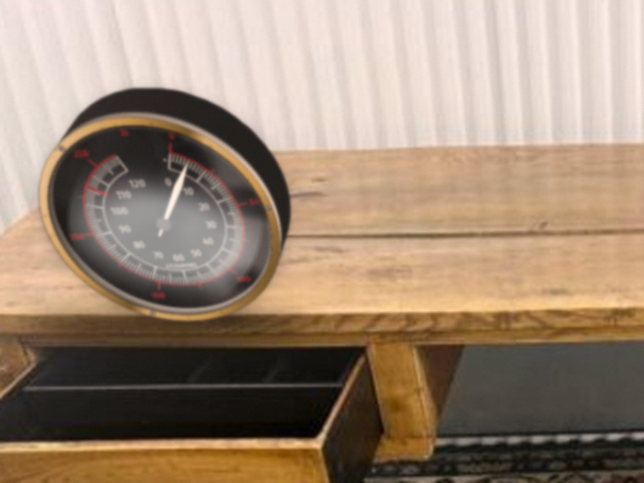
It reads 5 kg
